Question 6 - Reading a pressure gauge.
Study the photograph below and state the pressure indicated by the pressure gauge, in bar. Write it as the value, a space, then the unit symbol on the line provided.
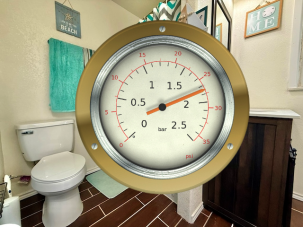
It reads 1.85 bar
